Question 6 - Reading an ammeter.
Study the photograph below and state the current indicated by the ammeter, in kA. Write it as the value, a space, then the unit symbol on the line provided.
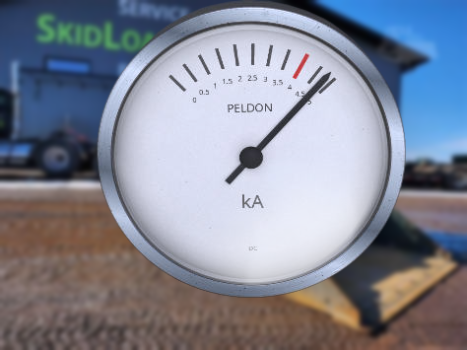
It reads 4.75 kA
